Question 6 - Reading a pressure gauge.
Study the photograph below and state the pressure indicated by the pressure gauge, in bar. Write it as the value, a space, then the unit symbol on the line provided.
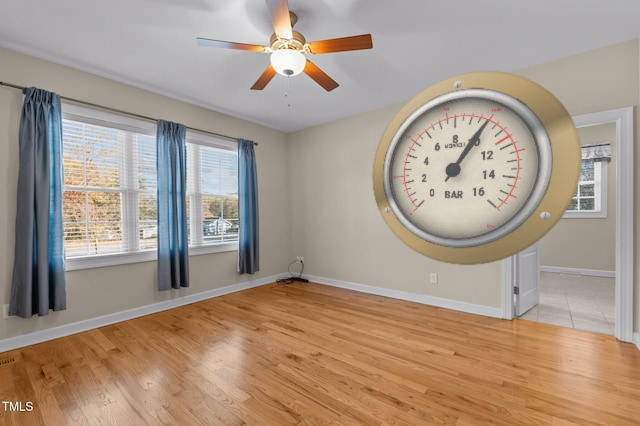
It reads 10 bar
